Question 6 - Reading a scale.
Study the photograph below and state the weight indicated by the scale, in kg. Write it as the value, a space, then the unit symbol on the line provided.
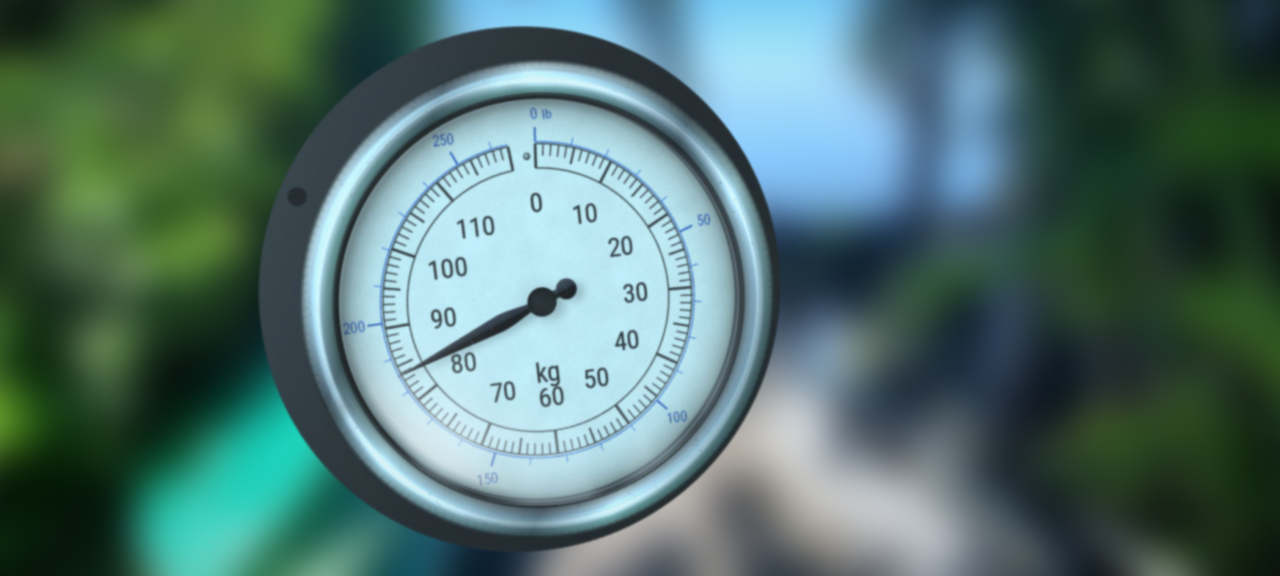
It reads 84 kg
